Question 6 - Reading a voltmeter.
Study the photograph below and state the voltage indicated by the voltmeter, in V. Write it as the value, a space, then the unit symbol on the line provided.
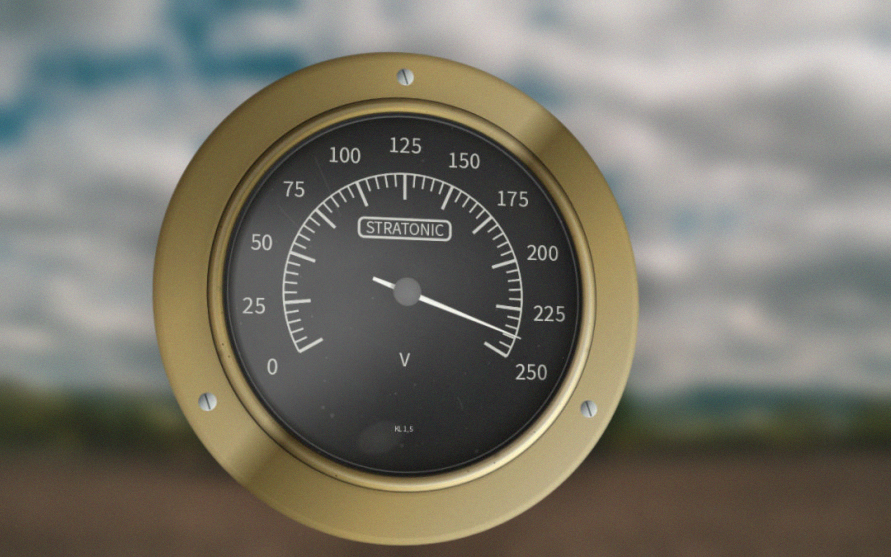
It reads 240 V
